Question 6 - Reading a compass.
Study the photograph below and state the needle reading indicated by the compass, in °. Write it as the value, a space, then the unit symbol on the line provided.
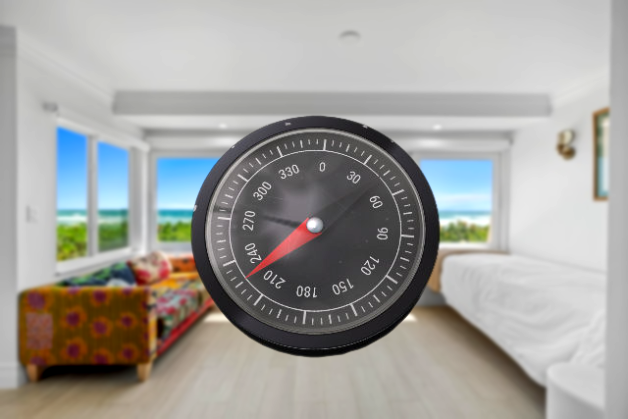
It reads 225 °
